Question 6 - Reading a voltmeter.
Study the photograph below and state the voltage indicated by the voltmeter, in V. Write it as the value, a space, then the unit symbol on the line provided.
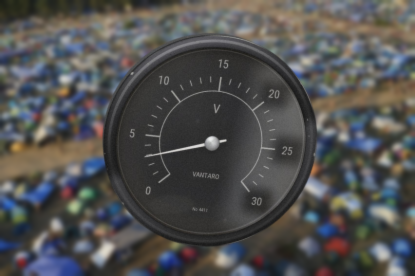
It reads 3 V
